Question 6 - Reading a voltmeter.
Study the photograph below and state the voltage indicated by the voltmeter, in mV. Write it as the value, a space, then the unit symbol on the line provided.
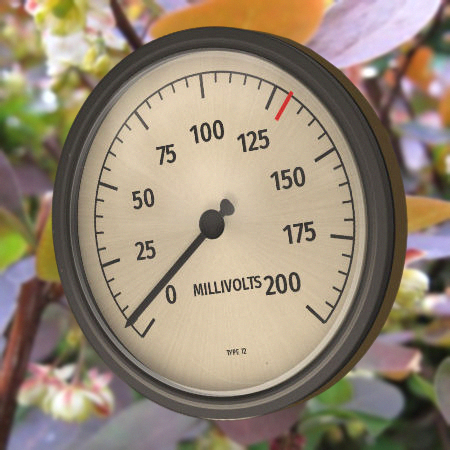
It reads 5 mV
